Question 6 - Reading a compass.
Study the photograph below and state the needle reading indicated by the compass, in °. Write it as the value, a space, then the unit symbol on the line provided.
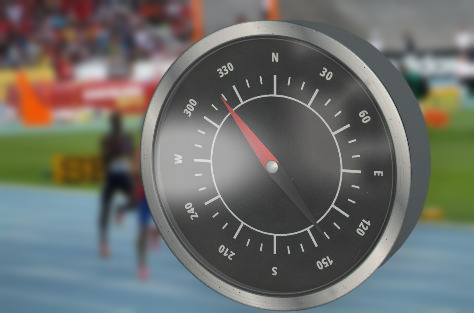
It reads 320 °
